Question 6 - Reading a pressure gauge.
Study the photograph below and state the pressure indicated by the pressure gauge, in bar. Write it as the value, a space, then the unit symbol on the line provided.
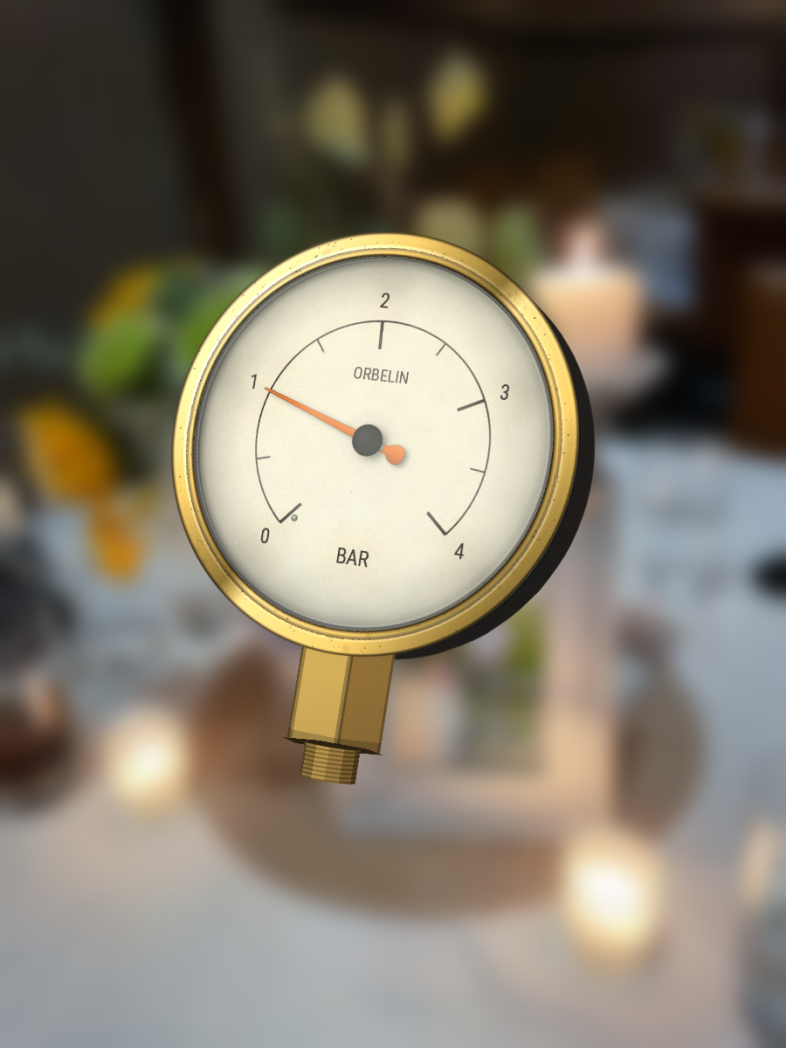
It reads 1 bar
